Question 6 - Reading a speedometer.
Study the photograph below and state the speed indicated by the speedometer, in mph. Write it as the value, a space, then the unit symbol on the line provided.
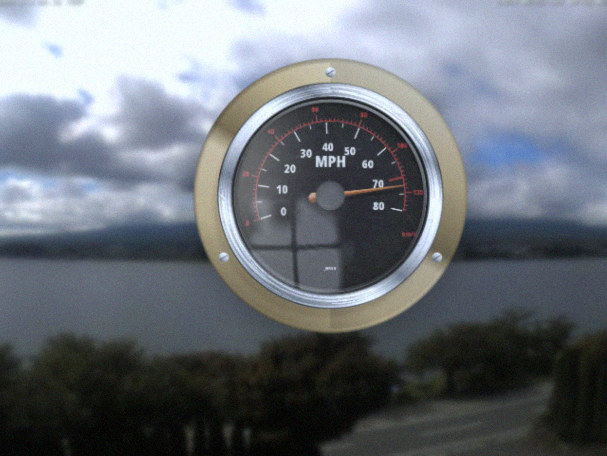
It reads 72.5 mph
